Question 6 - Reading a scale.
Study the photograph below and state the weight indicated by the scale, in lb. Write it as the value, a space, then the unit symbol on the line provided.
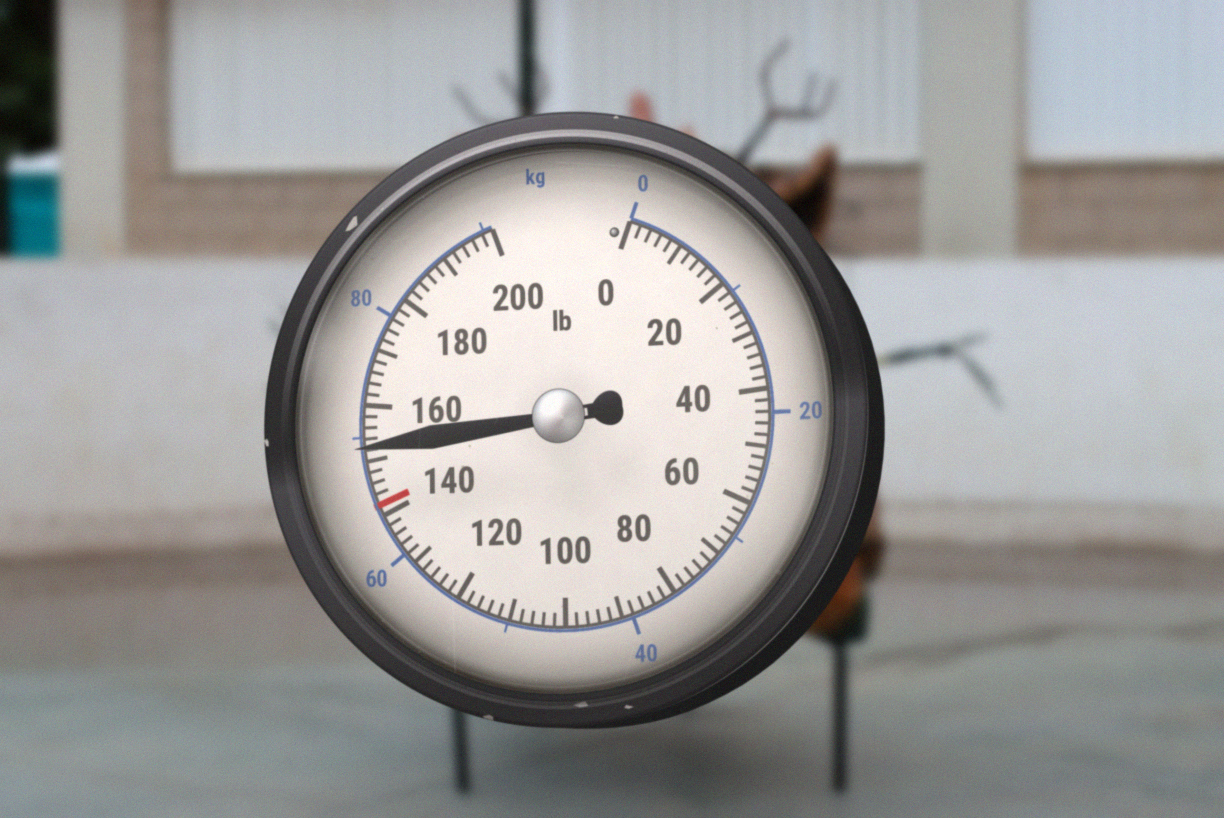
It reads 152 lb
